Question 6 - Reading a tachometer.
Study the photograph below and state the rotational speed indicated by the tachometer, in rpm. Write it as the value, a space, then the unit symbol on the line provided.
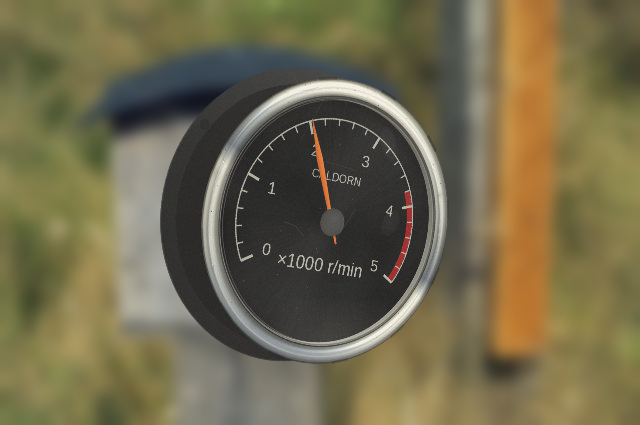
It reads 2000 rpm
